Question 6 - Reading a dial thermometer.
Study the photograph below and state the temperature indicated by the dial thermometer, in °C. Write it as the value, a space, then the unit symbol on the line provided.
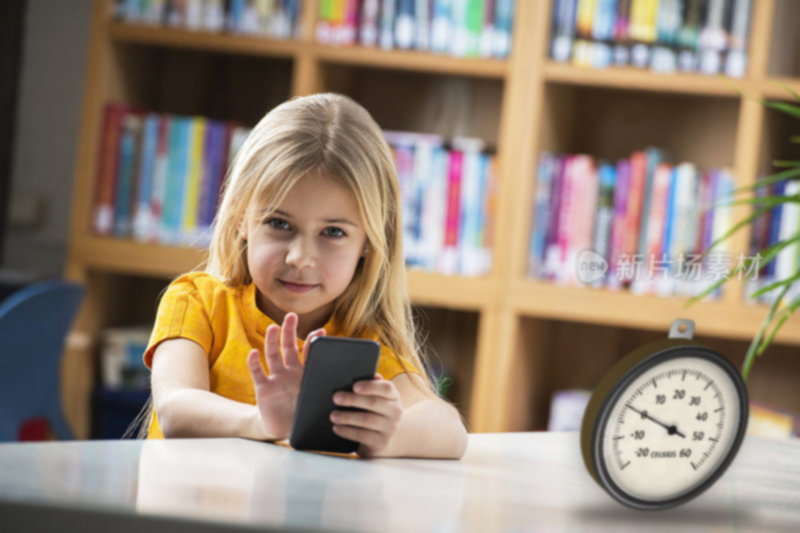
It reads 0 °C
